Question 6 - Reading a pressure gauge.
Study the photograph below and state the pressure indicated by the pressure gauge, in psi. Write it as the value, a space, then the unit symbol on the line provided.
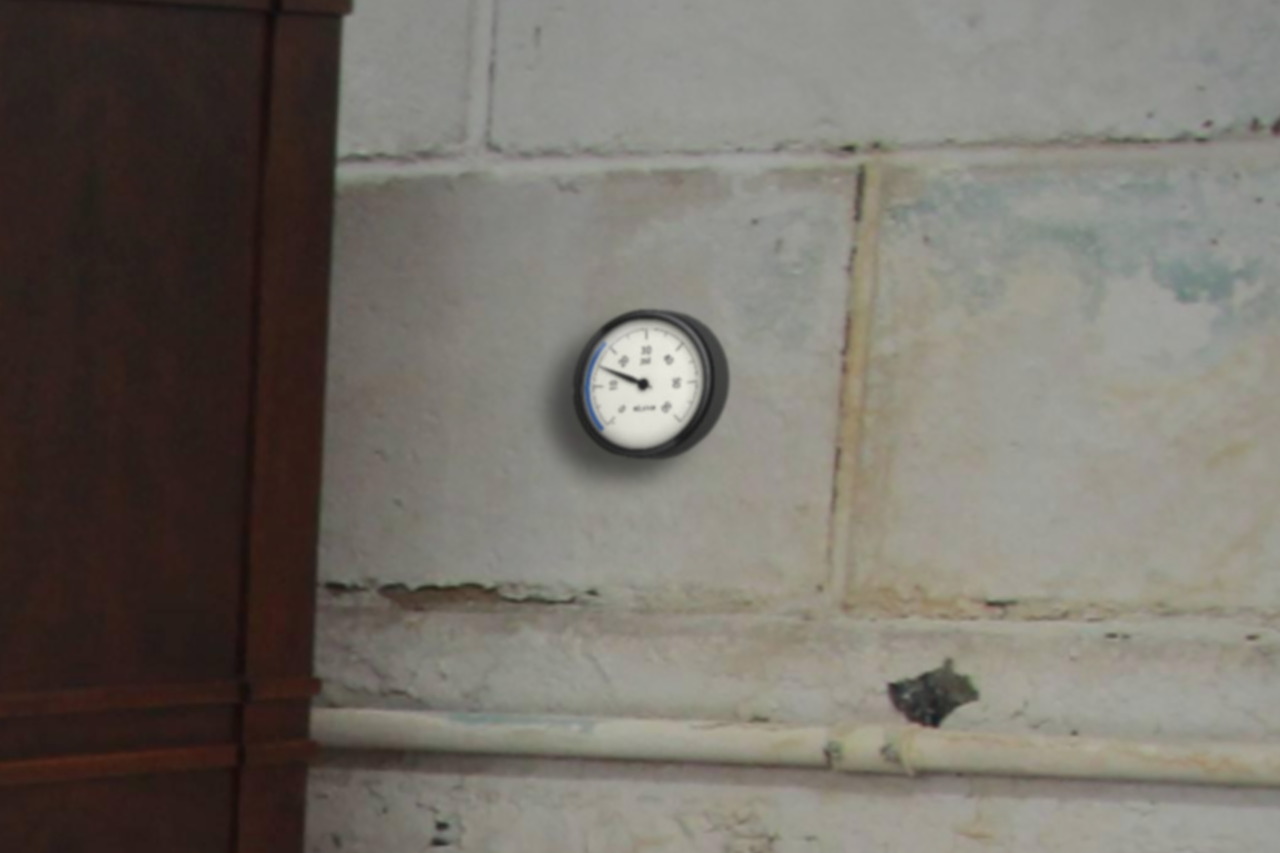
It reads 15 psi
